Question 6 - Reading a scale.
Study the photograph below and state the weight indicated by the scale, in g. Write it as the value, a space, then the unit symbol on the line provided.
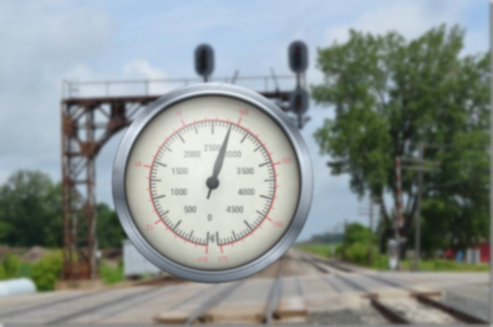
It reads 2750 g
